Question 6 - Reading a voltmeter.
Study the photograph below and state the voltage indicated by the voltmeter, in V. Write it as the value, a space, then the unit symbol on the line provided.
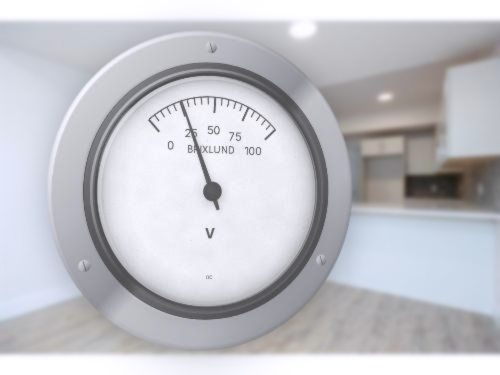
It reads 25 V
